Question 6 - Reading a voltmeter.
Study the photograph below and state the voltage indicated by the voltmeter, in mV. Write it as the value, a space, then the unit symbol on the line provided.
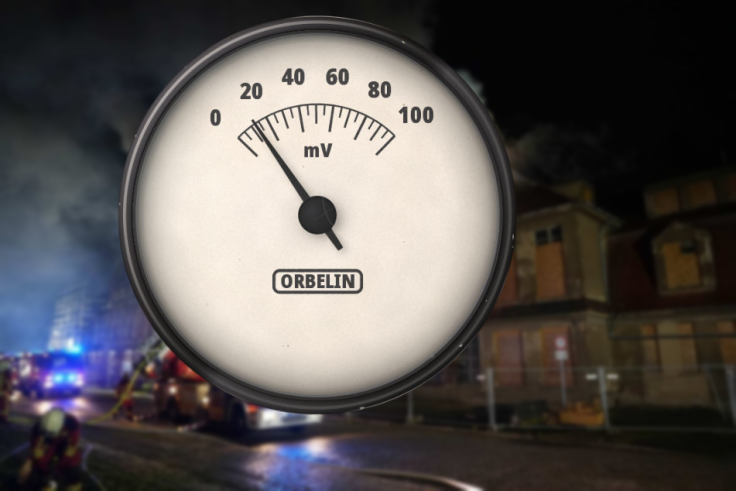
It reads 12.5 mV
